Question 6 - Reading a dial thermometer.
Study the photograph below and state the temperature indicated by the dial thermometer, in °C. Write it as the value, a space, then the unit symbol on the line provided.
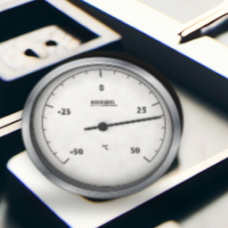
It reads 30 °C
